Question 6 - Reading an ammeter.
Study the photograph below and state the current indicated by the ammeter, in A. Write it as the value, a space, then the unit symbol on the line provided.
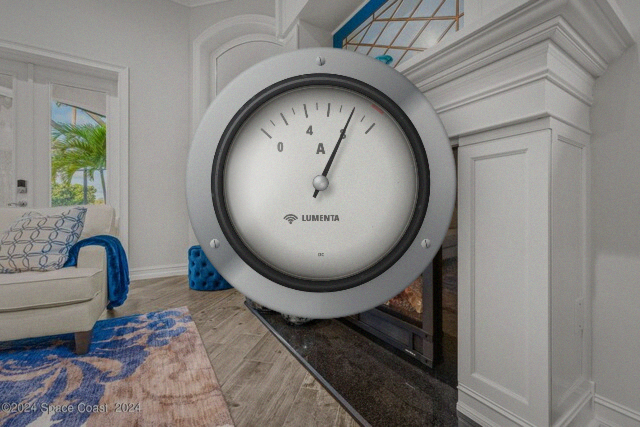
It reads 8 A
